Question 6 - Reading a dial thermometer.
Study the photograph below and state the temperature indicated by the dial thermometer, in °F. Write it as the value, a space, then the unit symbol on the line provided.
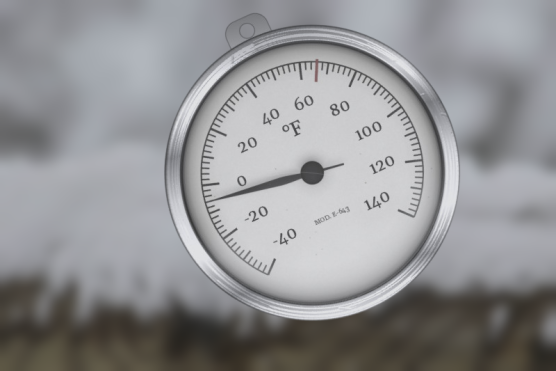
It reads -6 °F
